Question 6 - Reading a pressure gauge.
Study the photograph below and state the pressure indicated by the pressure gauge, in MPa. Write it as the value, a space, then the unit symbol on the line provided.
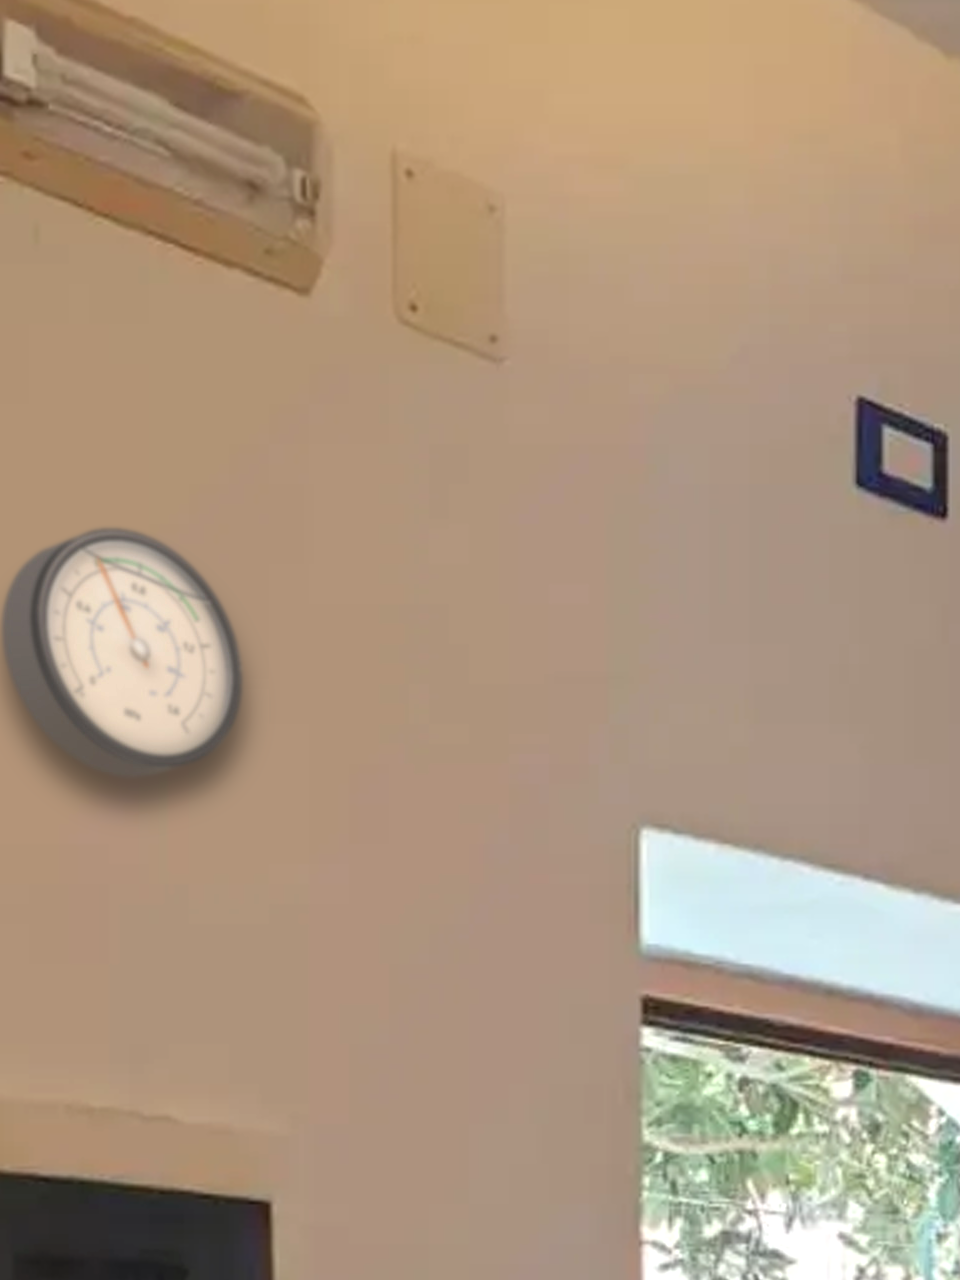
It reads 0.6 MPa
